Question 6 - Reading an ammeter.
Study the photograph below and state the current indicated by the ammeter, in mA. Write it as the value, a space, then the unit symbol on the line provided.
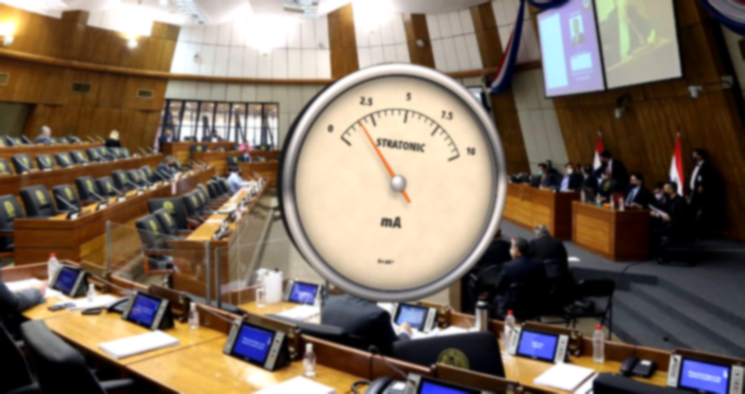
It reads 1.5 mA
